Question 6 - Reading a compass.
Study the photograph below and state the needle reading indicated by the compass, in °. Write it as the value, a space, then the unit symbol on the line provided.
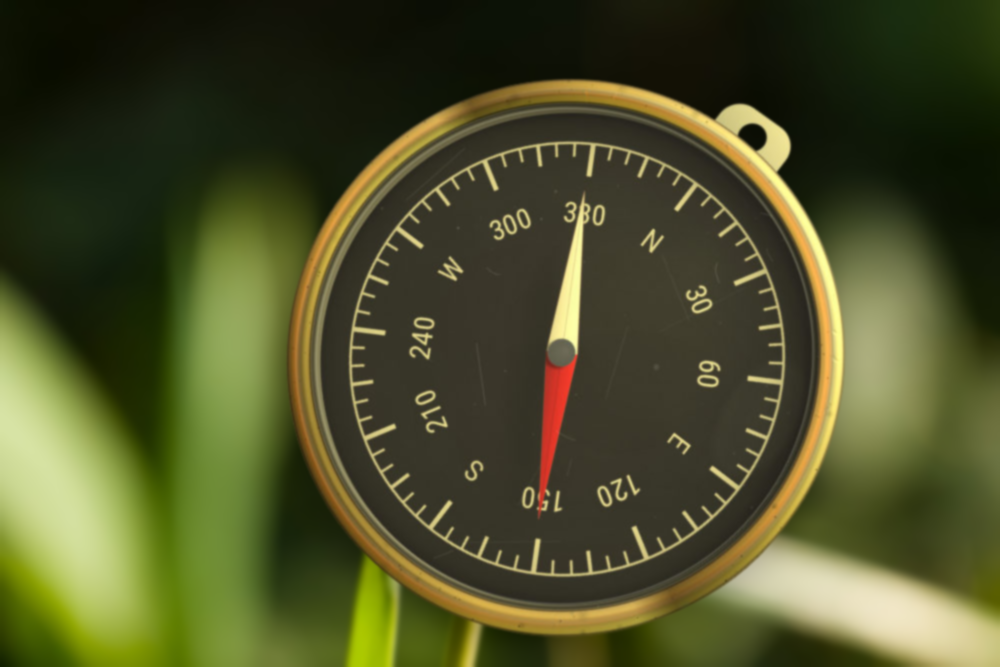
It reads 150 °
